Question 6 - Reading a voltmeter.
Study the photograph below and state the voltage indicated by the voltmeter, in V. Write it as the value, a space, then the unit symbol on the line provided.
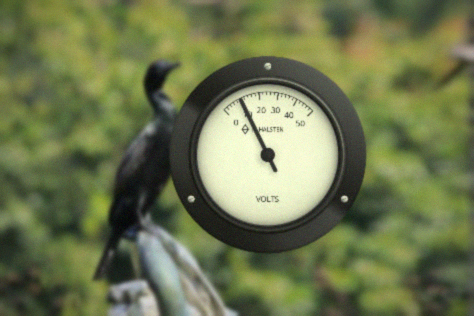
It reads 10 V
